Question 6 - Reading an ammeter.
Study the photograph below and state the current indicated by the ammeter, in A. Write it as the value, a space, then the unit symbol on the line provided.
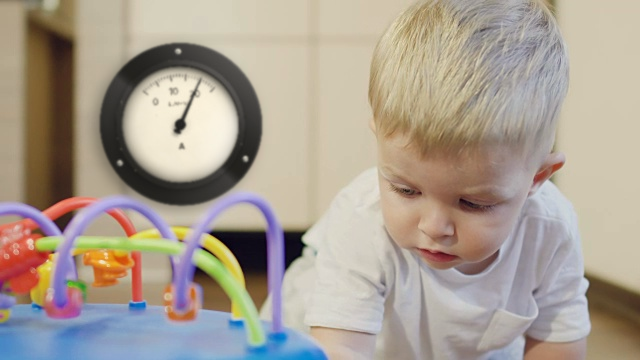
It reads 20 A
